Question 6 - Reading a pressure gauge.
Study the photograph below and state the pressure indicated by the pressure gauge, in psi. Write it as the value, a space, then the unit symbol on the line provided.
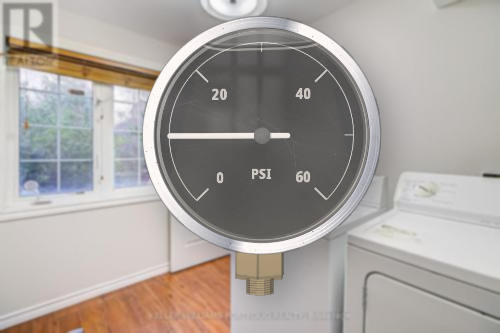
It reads 10 psi
